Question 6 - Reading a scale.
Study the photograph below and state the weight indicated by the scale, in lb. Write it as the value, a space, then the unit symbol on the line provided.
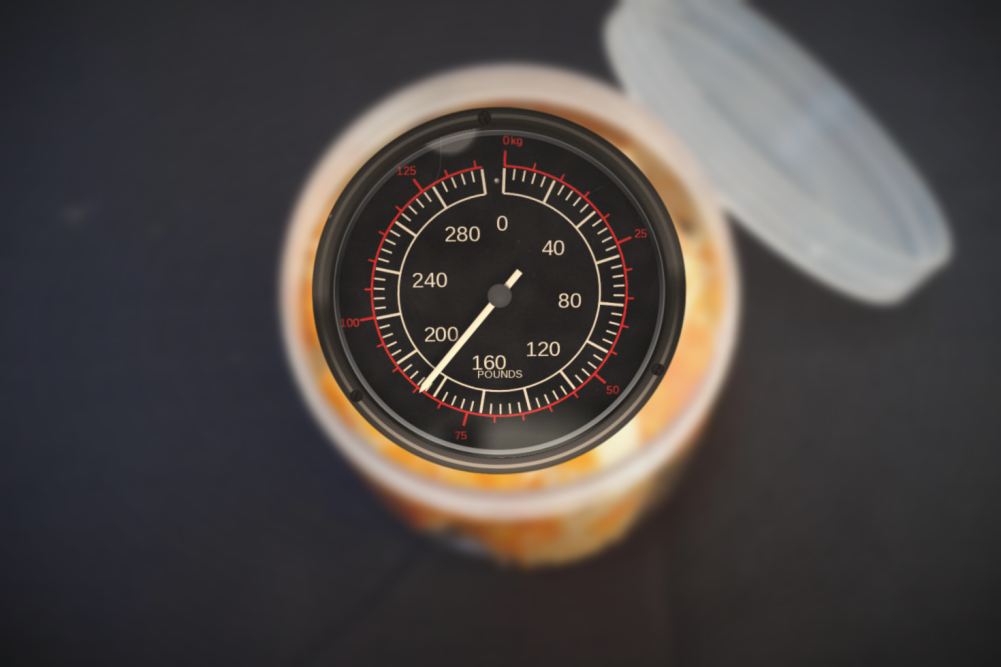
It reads 186 lb
